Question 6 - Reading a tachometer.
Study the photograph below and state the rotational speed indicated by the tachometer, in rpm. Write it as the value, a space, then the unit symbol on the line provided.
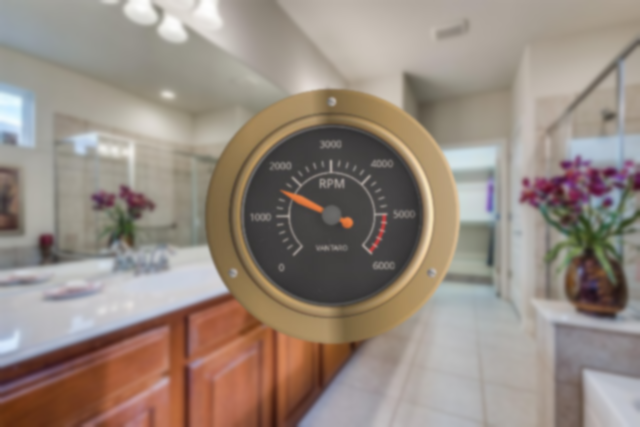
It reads 1600 rpm
